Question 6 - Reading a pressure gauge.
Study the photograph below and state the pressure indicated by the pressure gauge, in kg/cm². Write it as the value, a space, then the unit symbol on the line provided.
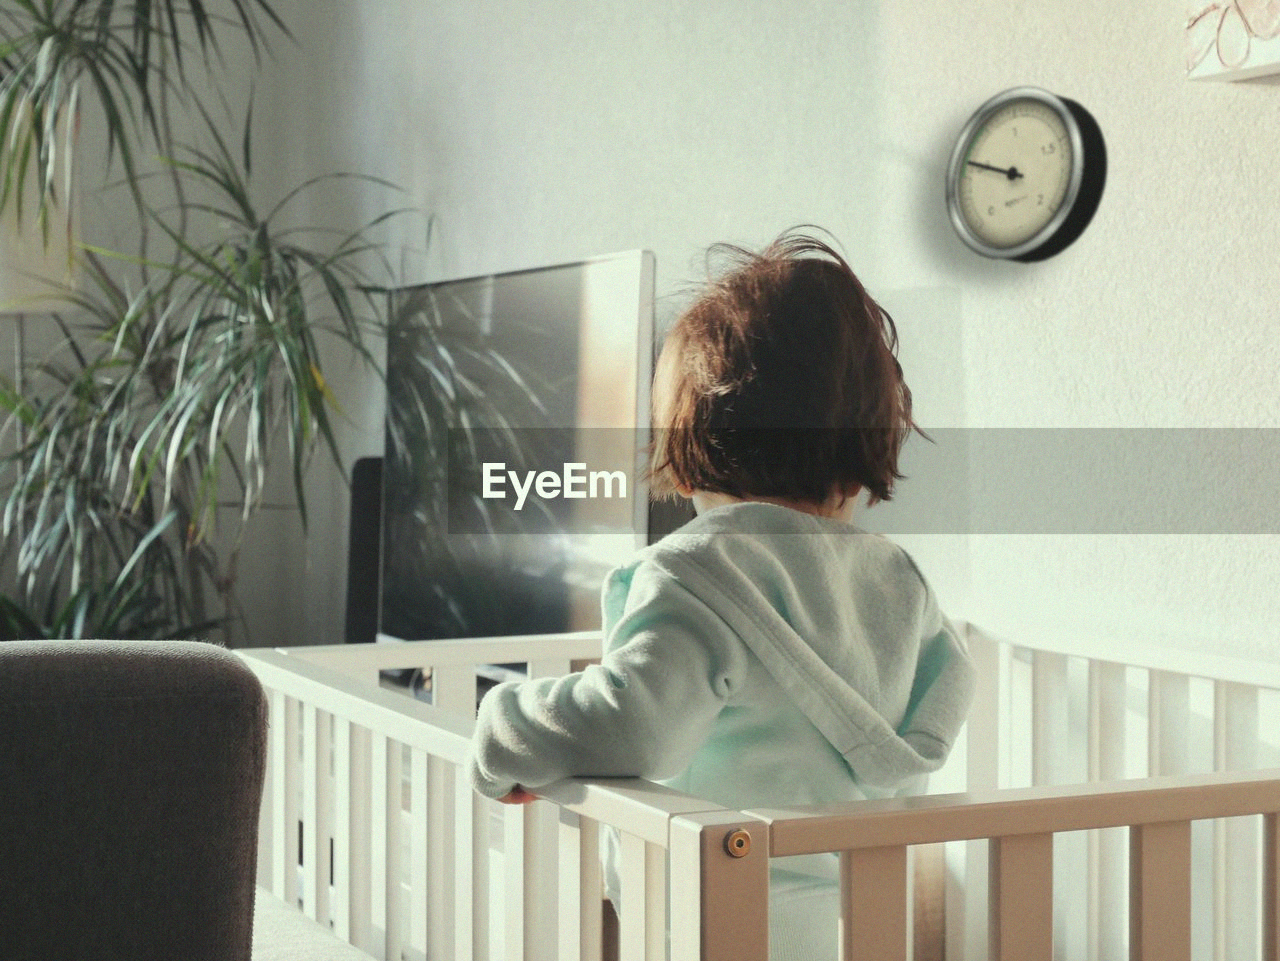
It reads 0.5 kg/cm²
